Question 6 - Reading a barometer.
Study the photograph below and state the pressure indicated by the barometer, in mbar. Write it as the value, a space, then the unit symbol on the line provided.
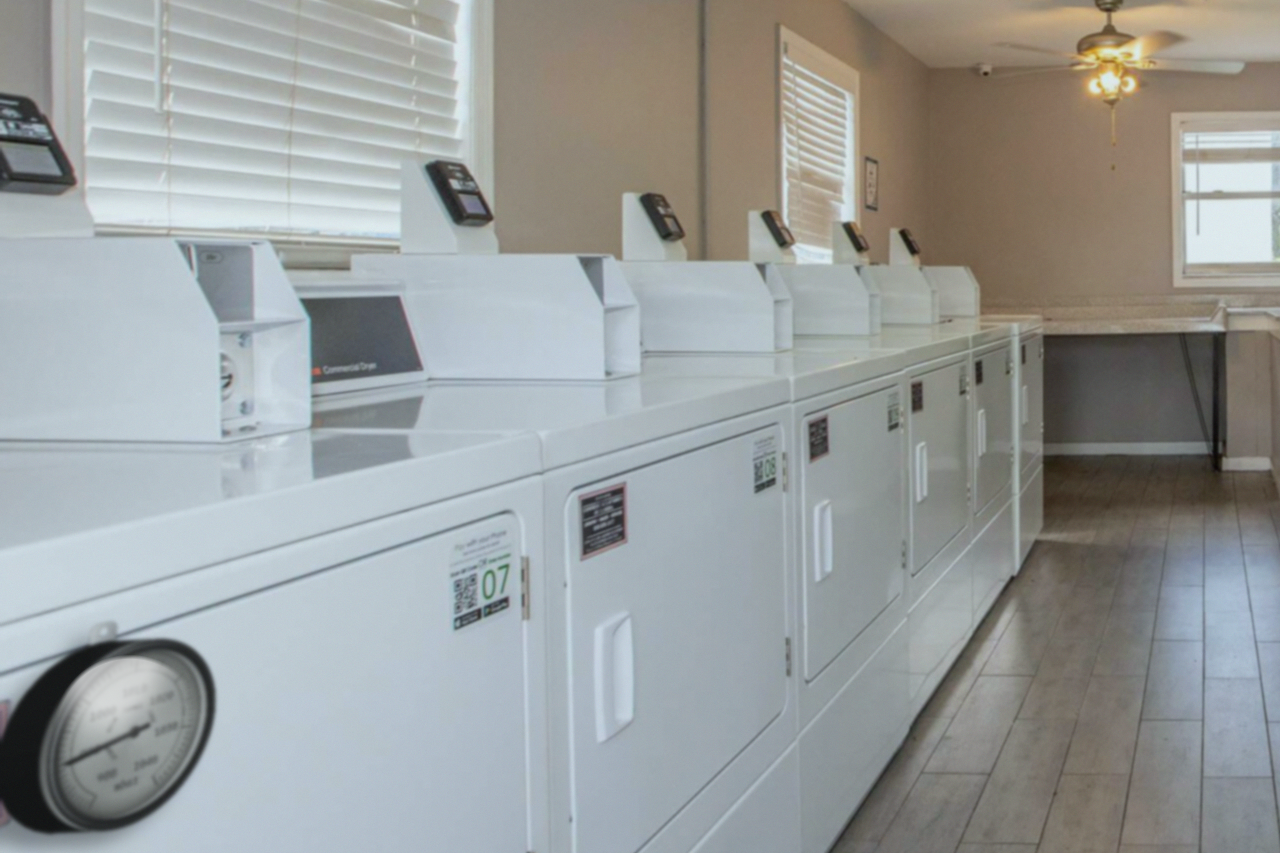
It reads 990 mbar
